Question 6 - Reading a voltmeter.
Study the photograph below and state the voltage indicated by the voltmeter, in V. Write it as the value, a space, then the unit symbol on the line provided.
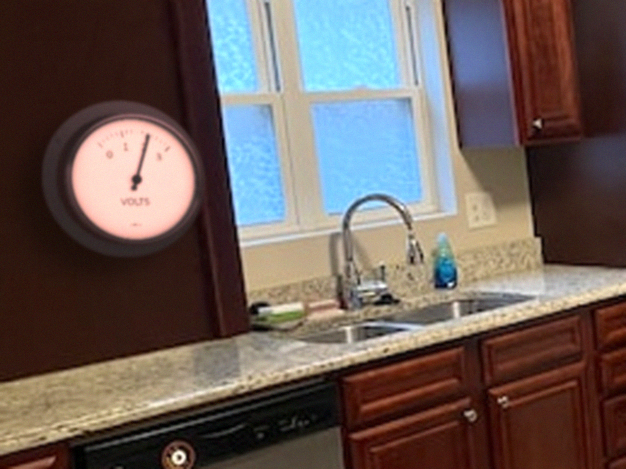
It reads 2 V
